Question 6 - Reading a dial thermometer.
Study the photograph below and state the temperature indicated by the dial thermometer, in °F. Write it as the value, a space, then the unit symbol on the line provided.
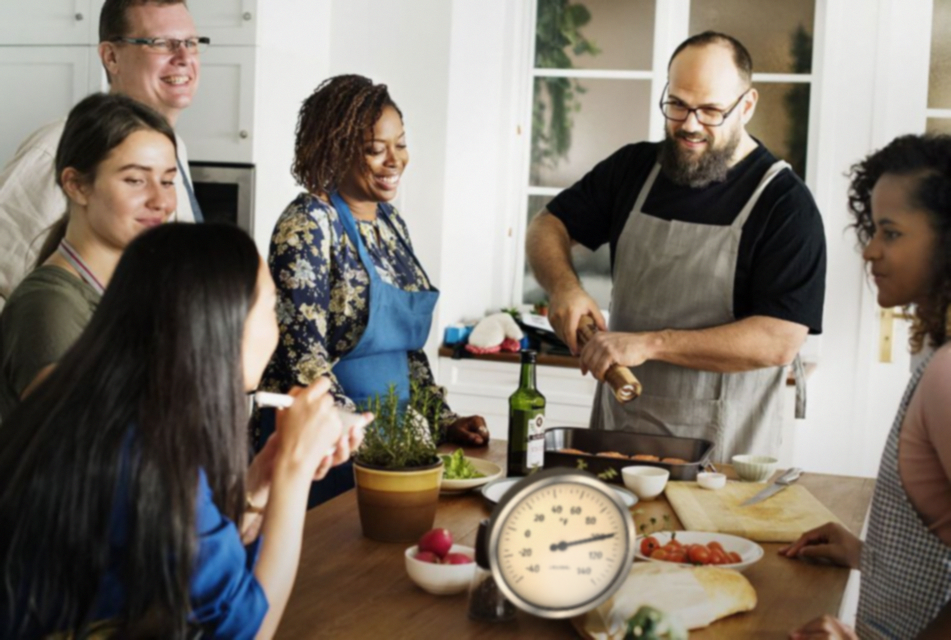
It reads 100 °F
